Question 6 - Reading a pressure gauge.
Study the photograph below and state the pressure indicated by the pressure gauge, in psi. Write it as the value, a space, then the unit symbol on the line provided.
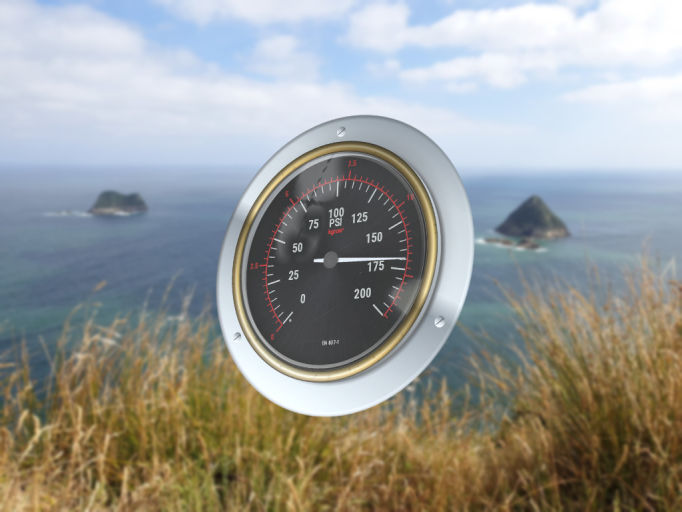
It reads 170 psi
